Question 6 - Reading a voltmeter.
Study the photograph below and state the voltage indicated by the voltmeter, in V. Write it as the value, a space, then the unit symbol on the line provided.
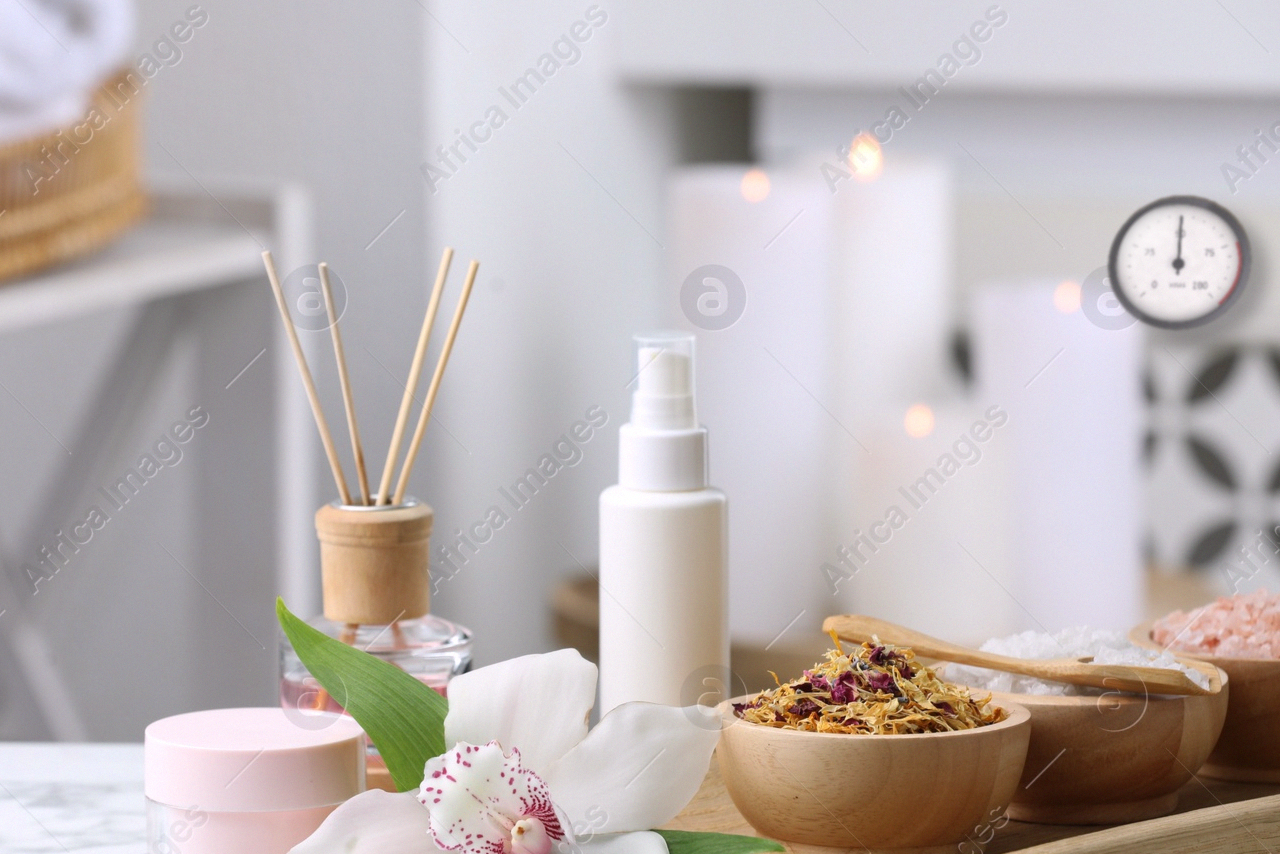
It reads 50 V
